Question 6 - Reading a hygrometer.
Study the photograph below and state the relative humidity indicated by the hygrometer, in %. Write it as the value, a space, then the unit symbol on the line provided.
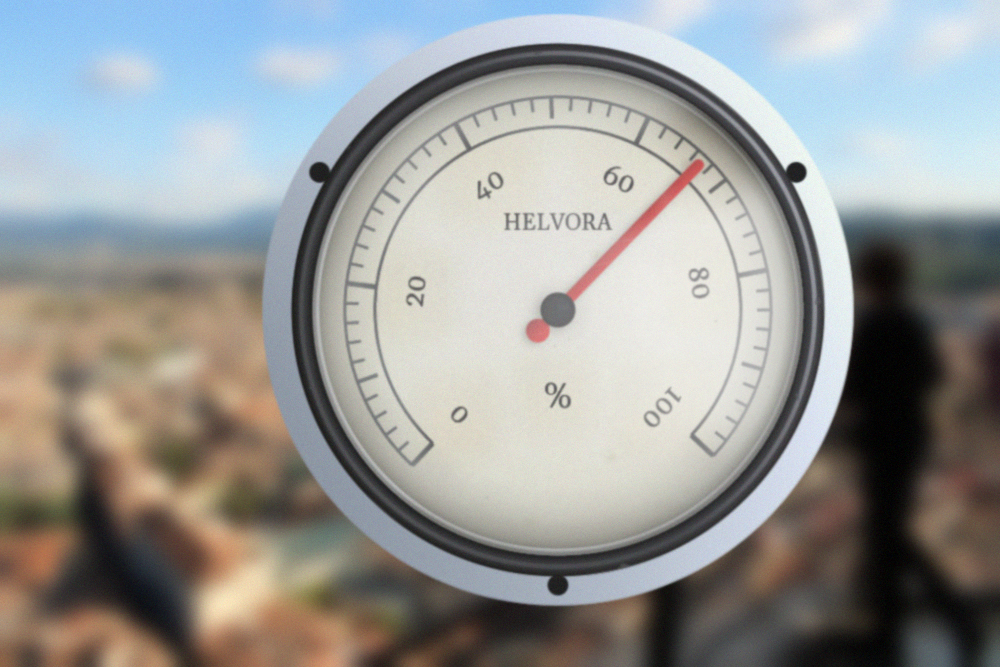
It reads 67 %
